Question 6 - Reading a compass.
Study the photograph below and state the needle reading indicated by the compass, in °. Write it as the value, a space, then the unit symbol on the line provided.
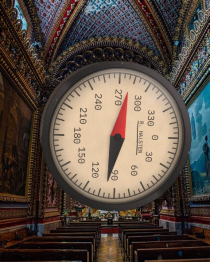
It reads 280 °
